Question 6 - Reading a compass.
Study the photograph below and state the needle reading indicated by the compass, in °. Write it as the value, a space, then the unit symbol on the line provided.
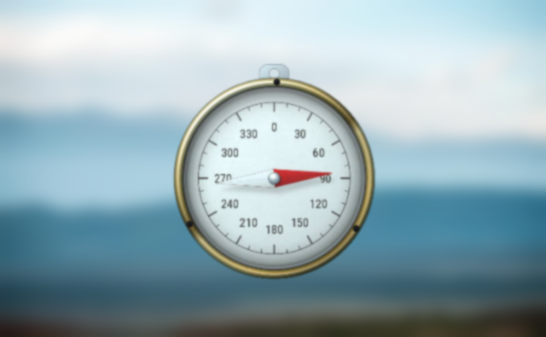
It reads 85 °
